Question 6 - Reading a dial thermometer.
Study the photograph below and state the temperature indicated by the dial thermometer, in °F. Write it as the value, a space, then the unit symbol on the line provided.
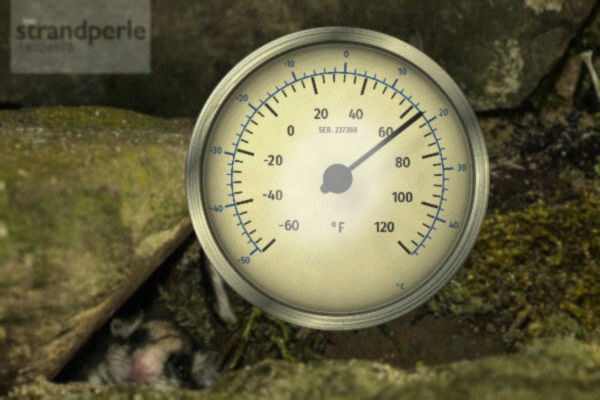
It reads 64 °F
